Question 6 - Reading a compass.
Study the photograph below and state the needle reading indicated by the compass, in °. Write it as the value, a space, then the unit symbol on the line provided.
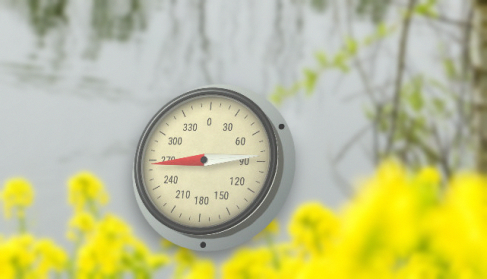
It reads 265 °
